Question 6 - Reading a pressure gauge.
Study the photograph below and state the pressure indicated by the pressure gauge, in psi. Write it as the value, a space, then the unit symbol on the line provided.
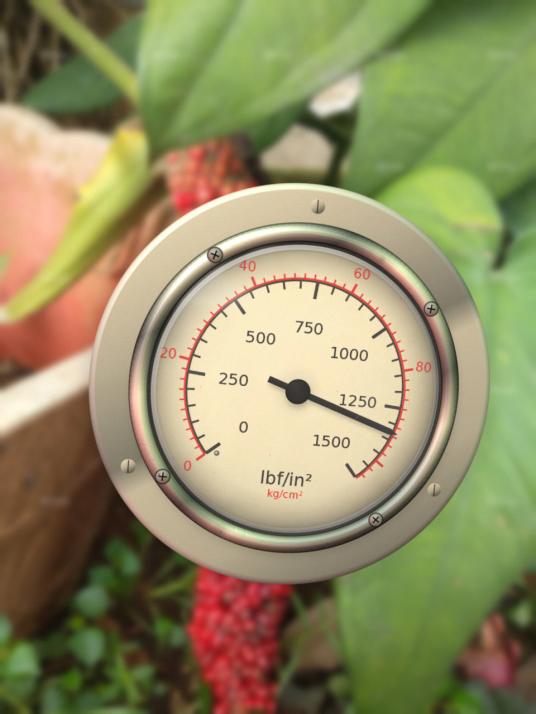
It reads 1325 psi
